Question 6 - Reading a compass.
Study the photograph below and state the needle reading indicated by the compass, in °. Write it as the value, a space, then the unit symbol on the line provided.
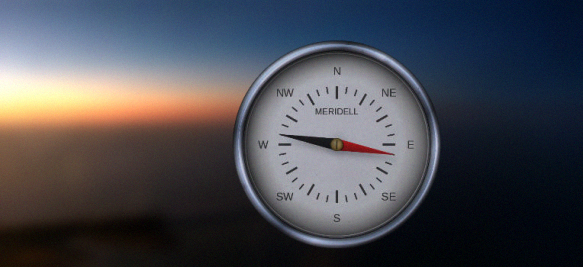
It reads 100 °
